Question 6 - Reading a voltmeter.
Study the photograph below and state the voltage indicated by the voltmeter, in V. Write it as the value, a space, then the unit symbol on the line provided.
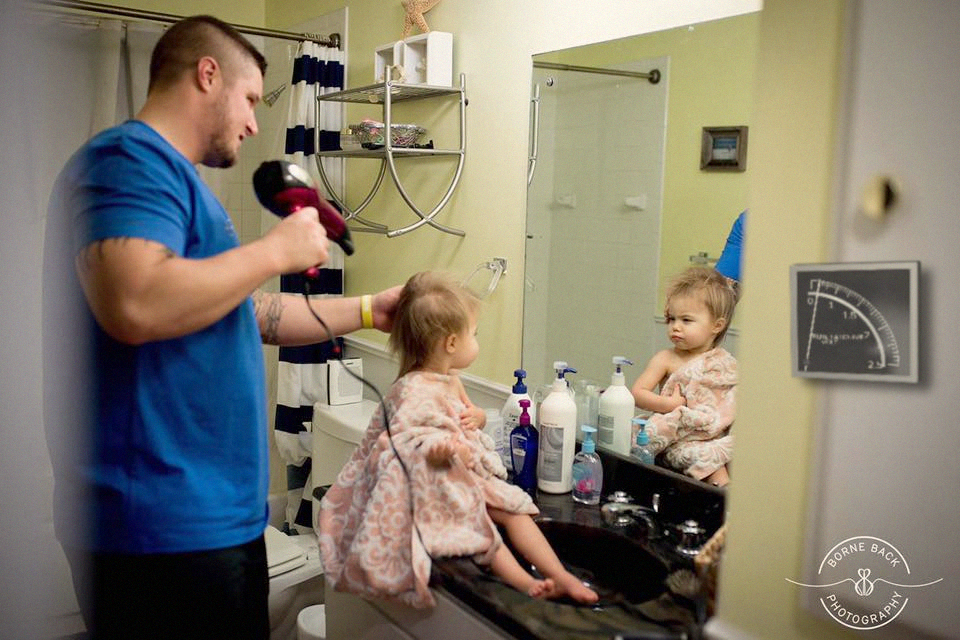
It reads 0.5 V
